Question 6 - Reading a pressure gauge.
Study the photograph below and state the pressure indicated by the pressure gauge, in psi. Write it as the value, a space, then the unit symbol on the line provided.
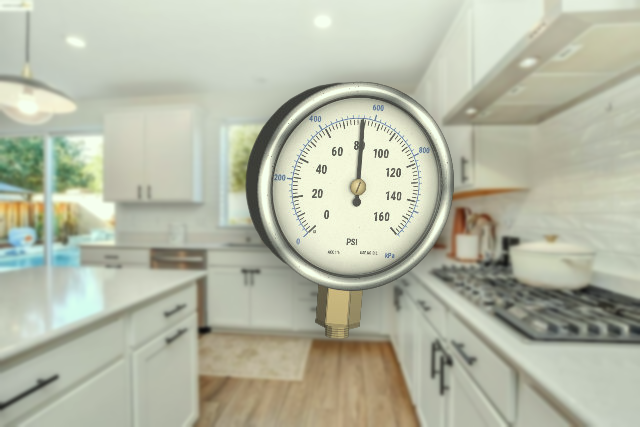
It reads 80 psi
